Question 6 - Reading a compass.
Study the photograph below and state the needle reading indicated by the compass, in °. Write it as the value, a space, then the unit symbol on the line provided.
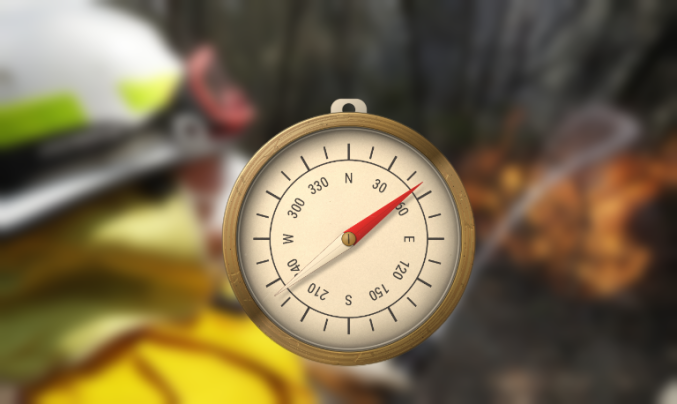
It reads 52.5 °
